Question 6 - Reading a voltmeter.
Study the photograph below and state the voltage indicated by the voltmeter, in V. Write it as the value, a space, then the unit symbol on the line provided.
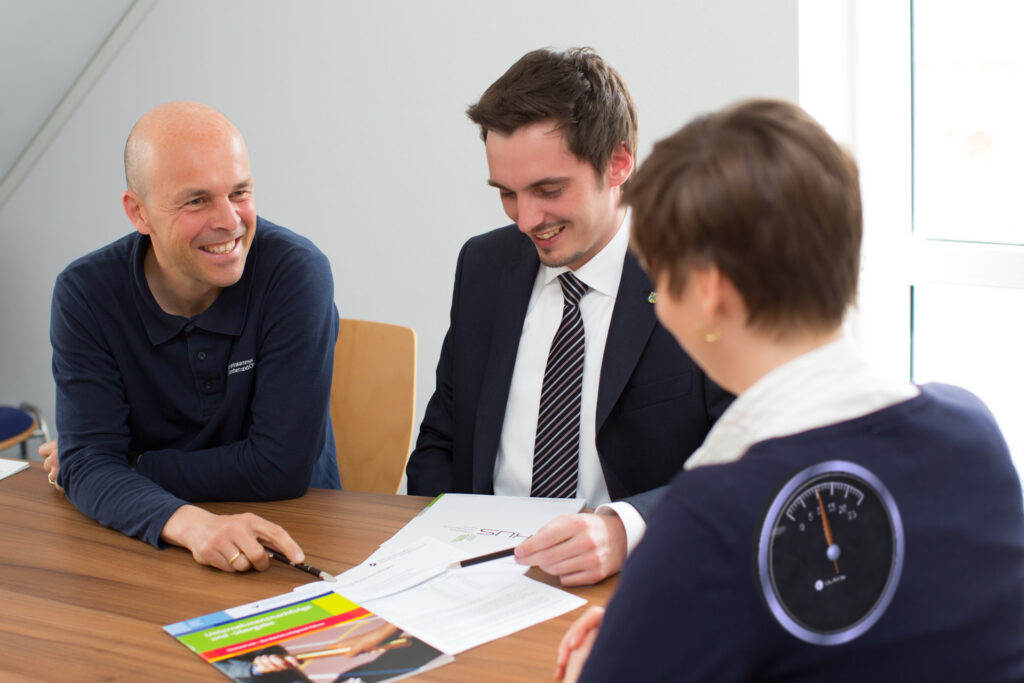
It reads 10 V
